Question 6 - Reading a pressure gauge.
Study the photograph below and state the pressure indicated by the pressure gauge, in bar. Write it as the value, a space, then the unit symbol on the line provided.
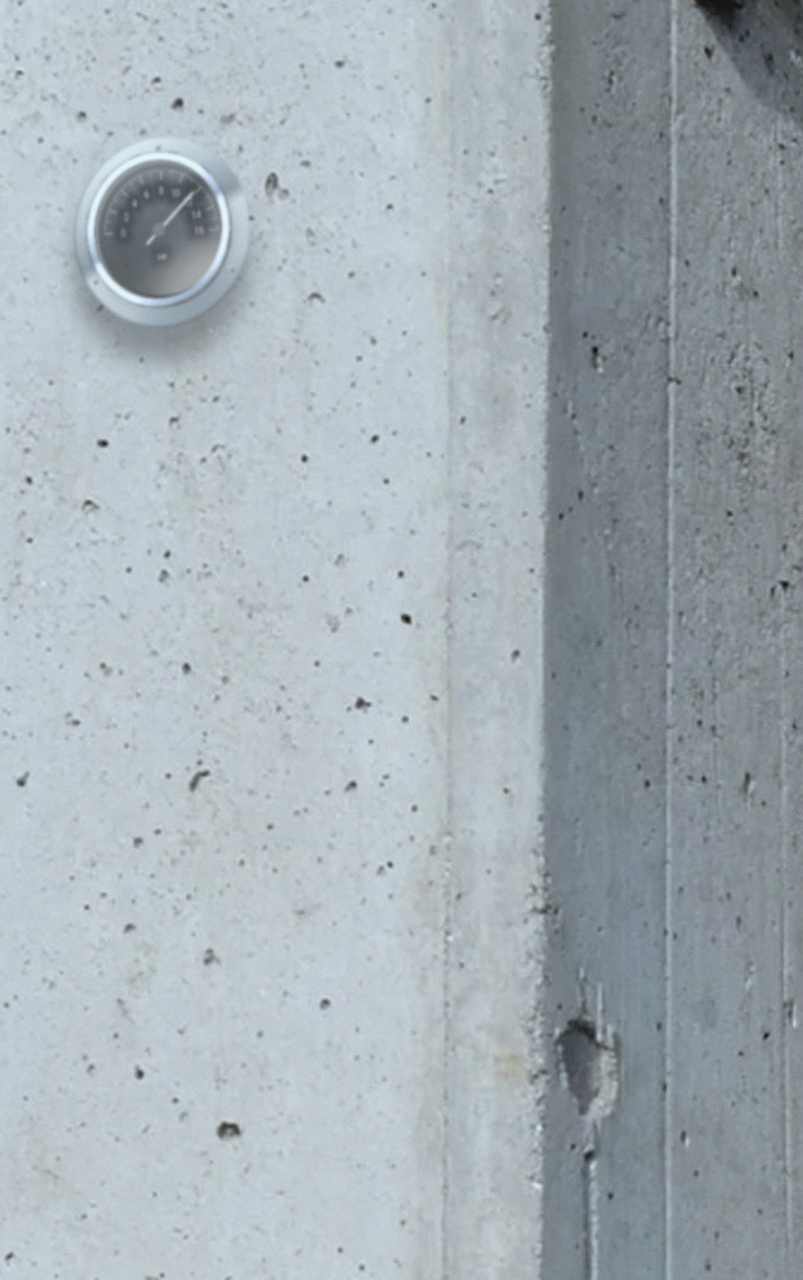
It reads 12 bar
